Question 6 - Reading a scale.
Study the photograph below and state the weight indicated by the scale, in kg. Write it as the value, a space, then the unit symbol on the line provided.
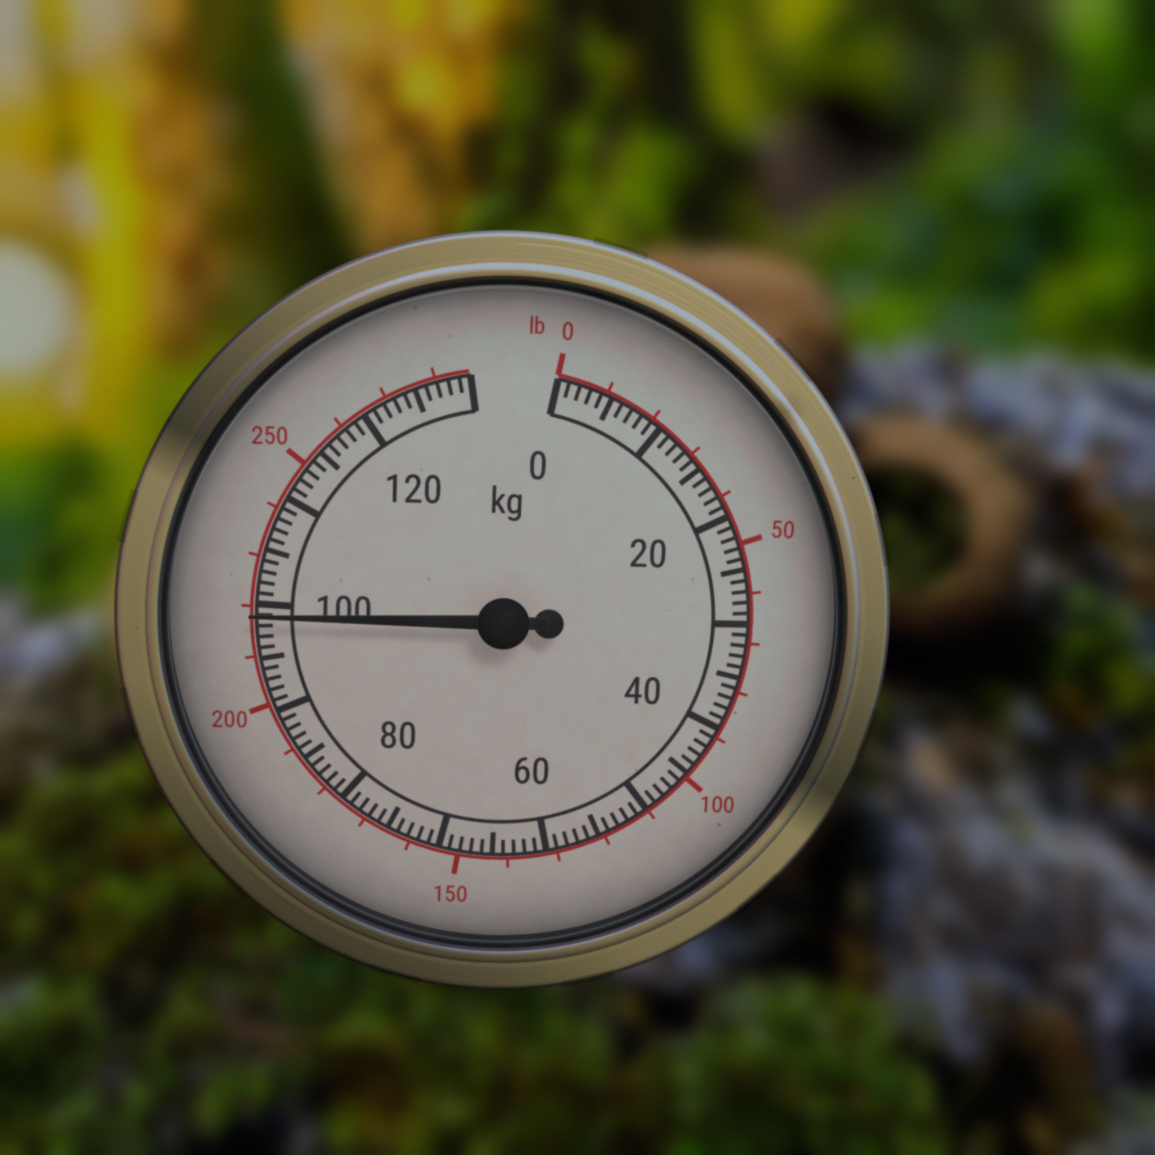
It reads 99 kg
